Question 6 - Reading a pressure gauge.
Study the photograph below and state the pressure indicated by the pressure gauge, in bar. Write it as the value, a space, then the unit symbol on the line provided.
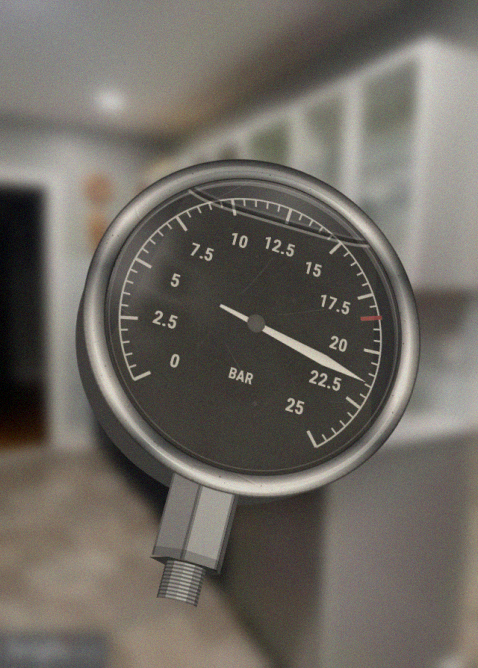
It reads 21.5 bar
